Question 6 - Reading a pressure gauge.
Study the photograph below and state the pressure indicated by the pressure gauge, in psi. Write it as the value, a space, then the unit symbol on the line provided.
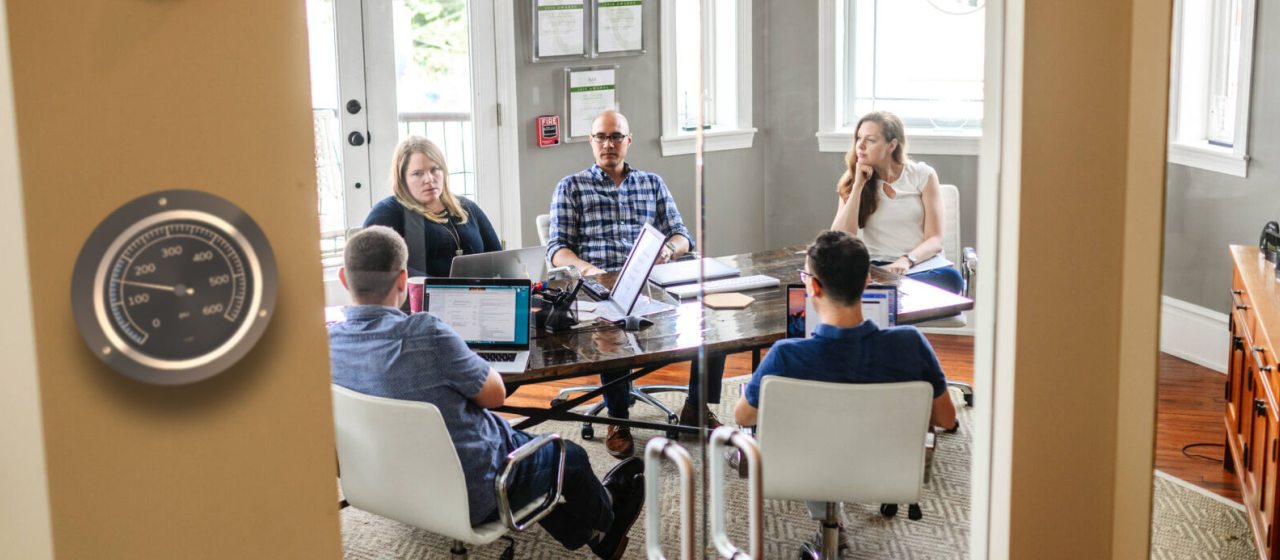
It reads 150 psi
